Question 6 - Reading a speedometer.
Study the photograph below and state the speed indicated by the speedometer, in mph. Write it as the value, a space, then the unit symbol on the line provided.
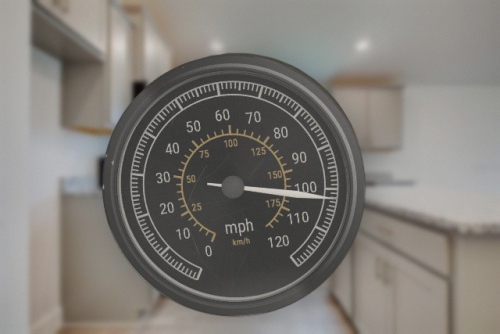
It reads 102 mph
